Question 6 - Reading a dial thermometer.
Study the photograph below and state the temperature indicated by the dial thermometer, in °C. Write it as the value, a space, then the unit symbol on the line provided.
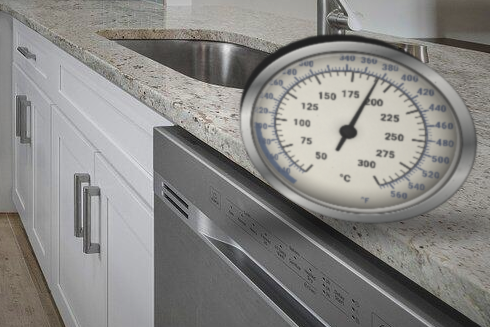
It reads 190 °C
